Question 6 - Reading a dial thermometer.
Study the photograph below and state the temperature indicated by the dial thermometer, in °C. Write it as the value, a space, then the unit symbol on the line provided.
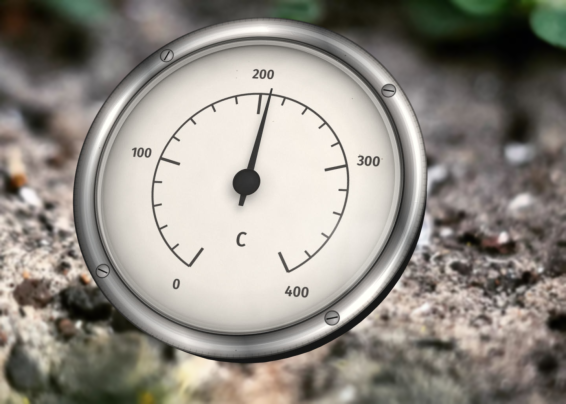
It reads 210 °C
